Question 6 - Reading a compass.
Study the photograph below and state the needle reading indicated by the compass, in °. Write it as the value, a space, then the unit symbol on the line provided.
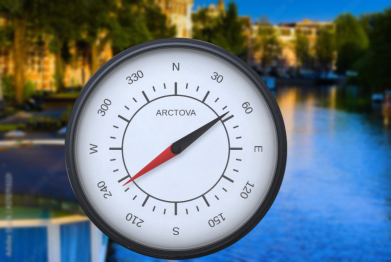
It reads 235 °
